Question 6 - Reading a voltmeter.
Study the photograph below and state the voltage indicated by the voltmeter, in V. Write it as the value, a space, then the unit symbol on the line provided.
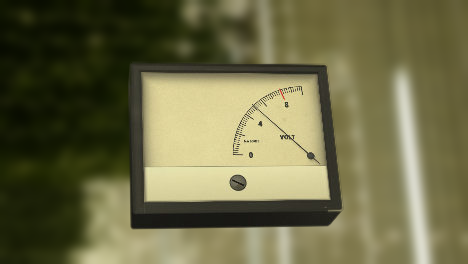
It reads 5 V
